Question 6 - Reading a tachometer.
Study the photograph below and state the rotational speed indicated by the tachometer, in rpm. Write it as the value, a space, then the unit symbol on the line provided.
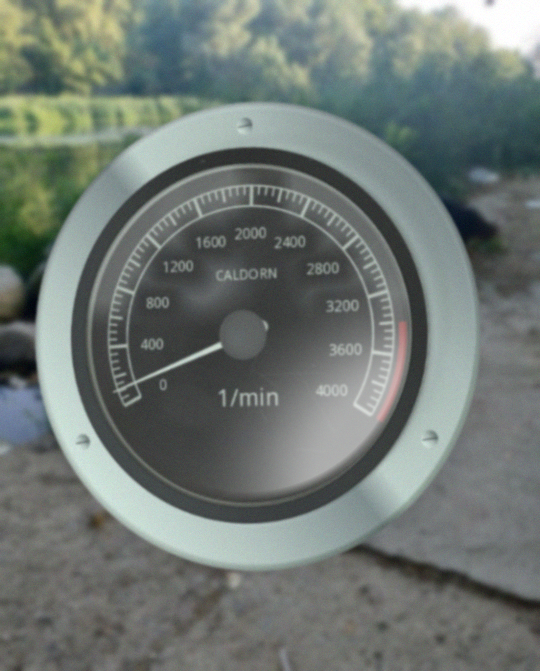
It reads 100 rpm
